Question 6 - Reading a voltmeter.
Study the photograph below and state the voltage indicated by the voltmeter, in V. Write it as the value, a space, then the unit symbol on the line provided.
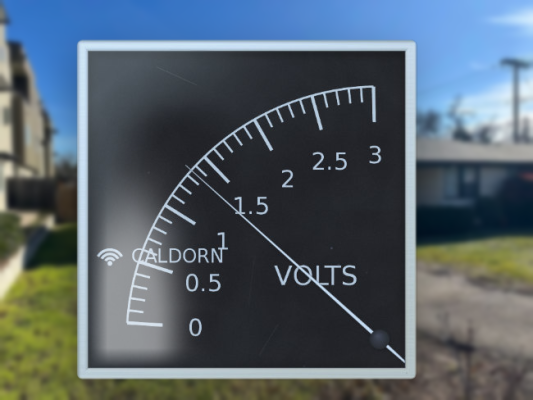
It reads 1.35 V
